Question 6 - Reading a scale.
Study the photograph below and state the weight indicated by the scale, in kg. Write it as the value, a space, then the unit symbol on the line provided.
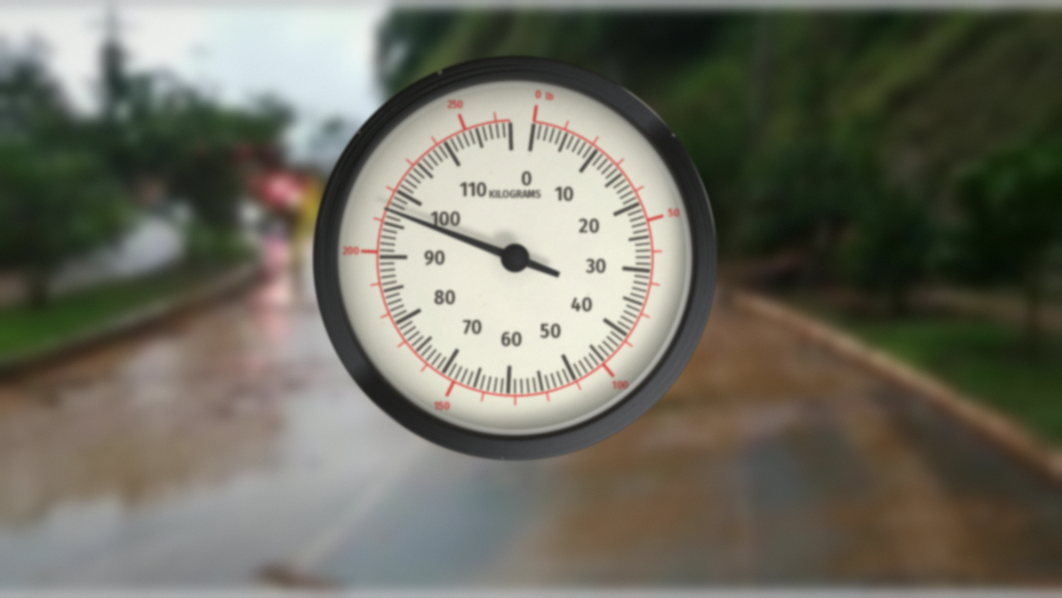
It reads 97 kg
